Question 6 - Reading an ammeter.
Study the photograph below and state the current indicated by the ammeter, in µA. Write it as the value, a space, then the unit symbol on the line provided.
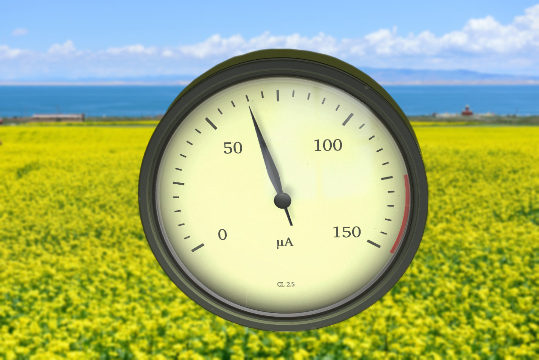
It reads 65 µA
